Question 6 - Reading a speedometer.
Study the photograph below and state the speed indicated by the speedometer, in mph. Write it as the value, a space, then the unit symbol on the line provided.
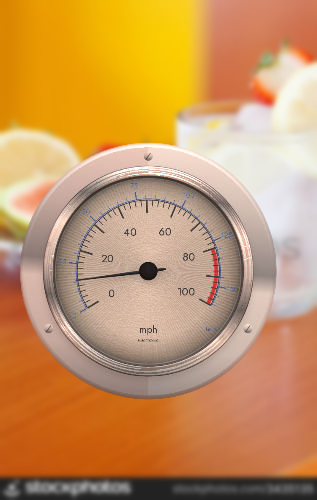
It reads 10 mph
